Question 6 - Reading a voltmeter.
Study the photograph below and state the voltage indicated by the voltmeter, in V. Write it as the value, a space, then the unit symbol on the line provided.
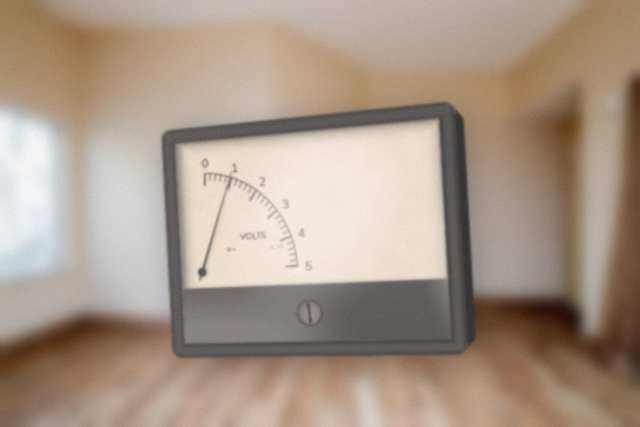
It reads 1 V
